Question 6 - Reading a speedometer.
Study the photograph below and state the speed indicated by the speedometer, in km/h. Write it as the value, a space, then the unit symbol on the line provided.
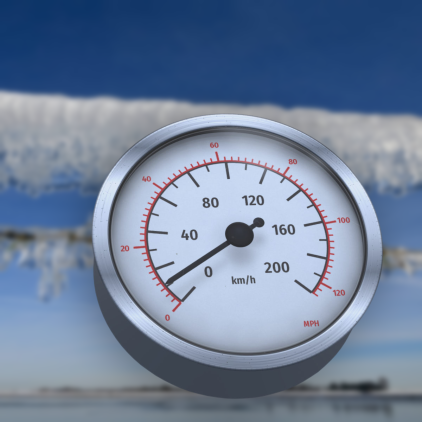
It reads 10 km/h
